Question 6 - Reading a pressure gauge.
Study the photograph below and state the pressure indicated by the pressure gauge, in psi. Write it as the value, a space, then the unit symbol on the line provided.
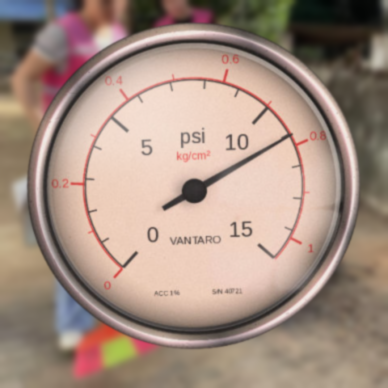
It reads 11 psi
